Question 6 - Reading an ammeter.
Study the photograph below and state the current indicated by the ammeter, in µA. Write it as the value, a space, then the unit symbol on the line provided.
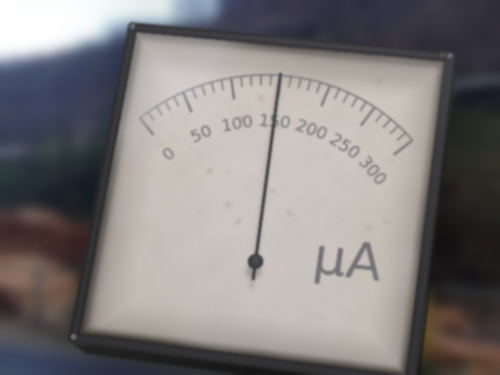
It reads 150 µA
